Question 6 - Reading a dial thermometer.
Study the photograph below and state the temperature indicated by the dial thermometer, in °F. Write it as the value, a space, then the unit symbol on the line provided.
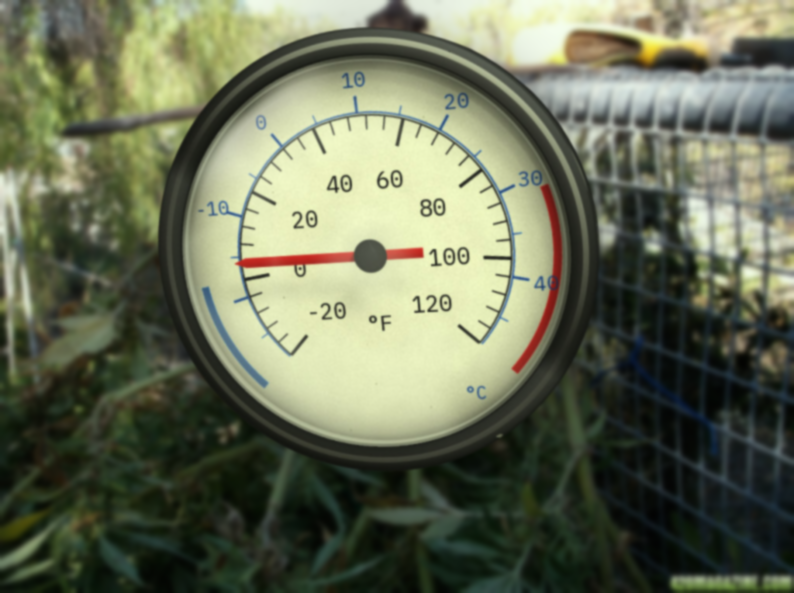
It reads 4 °F
